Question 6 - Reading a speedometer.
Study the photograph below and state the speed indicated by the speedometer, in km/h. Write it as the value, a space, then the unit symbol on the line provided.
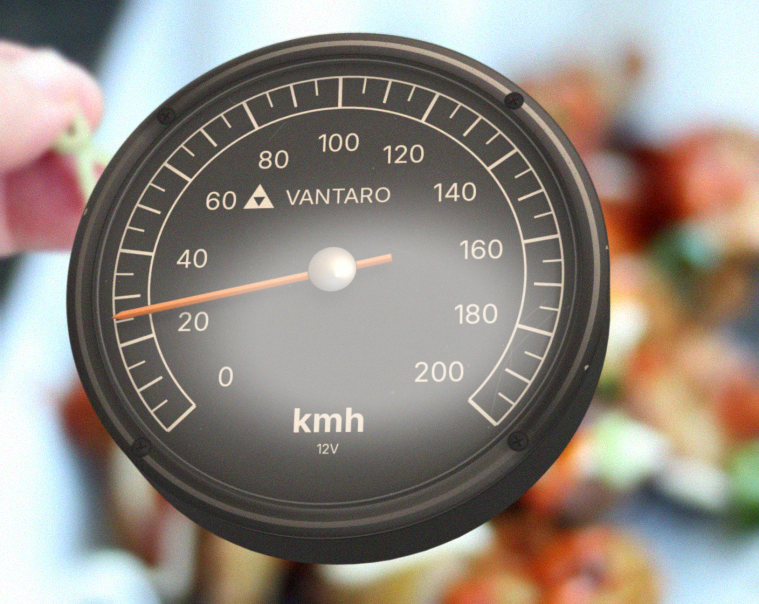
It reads 25 km/h
